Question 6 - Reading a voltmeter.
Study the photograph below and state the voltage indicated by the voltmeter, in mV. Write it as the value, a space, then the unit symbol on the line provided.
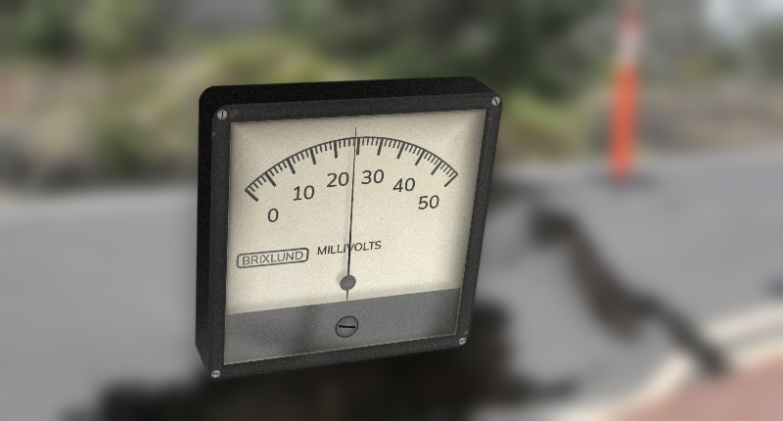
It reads 24 mV
